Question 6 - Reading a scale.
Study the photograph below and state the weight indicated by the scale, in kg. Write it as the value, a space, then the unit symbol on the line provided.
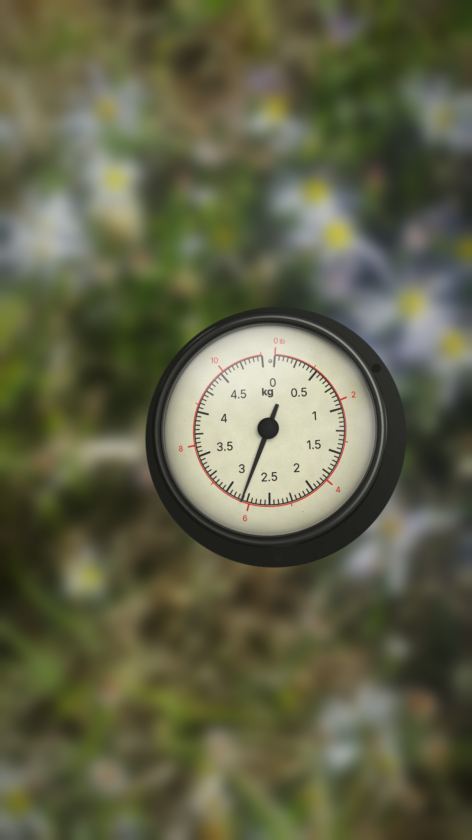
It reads 2.8 kg
